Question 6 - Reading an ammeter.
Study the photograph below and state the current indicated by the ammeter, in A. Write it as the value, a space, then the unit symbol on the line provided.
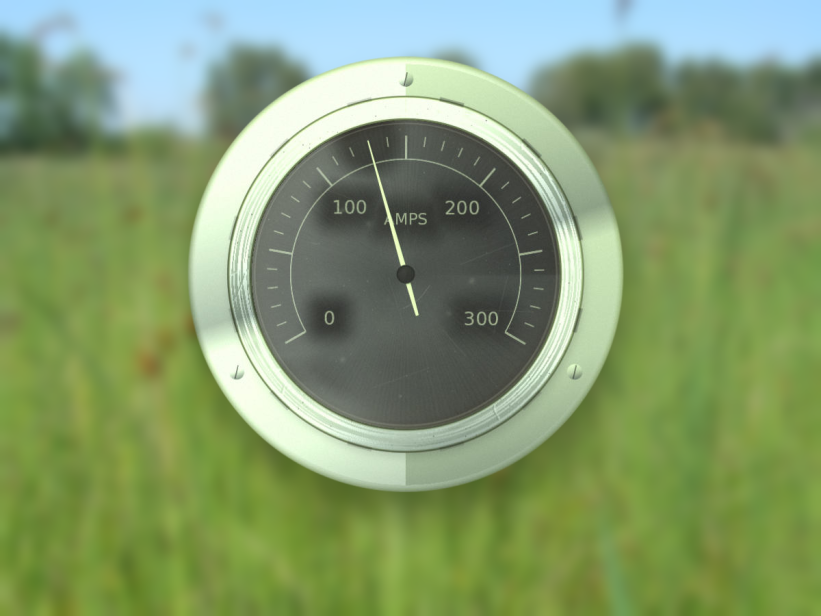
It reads 130 A
